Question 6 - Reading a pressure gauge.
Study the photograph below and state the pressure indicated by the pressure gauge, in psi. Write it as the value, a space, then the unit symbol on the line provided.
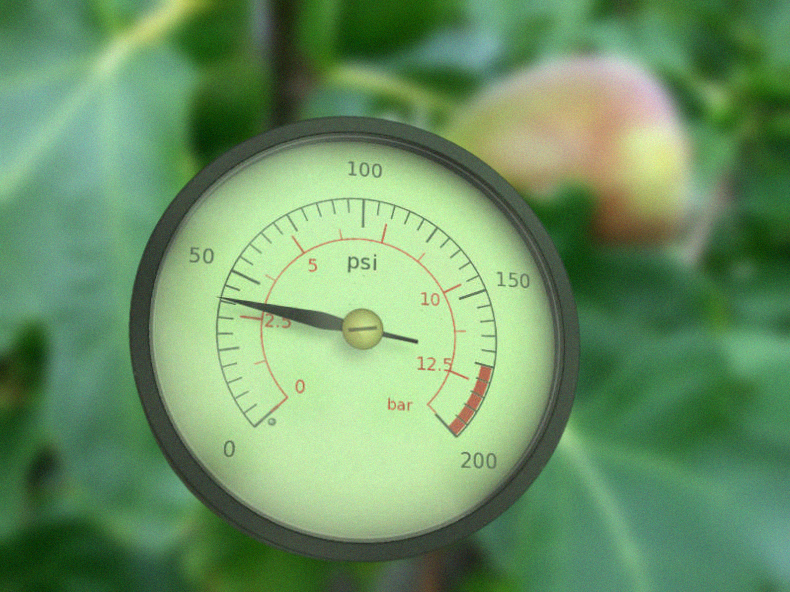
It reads 40 psi
